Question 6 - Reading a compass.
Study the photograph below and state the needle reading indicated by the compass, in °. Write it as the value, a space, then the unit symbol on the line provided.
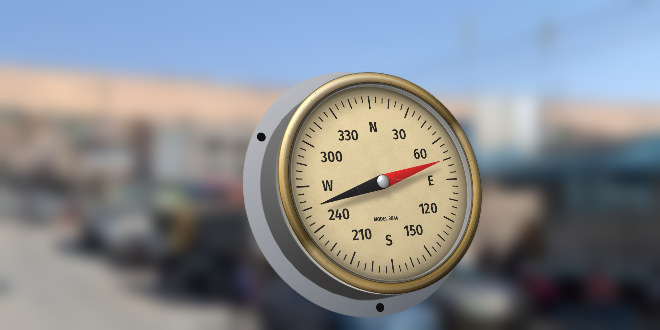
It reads 75 °
